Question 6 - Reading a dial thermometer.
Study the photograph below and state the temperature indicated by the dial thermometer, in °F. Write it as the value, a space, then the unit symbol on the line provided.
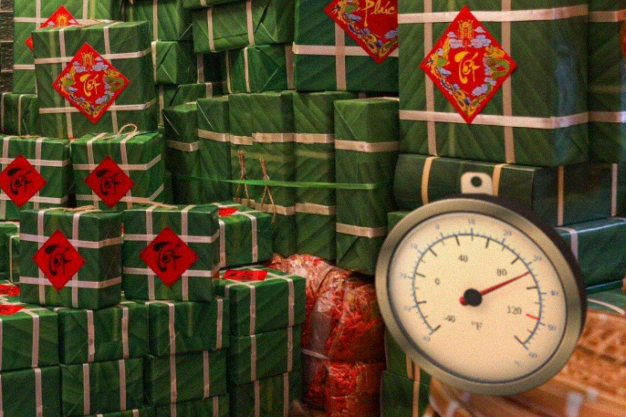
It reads 90 °F
